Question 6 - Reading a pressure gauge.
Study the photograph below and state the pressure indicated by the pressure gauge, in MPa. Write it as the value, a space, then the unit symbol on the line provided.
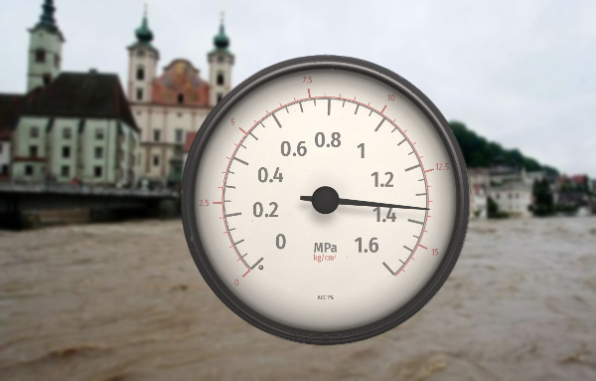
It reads 1.35 MPa
